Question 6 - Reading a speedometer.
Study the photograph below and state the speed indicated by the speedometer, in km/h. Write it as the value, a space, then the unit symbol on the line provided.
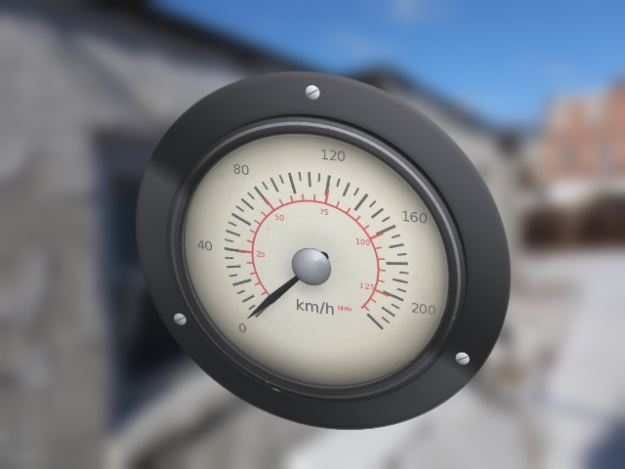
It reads 2.5 km/h
